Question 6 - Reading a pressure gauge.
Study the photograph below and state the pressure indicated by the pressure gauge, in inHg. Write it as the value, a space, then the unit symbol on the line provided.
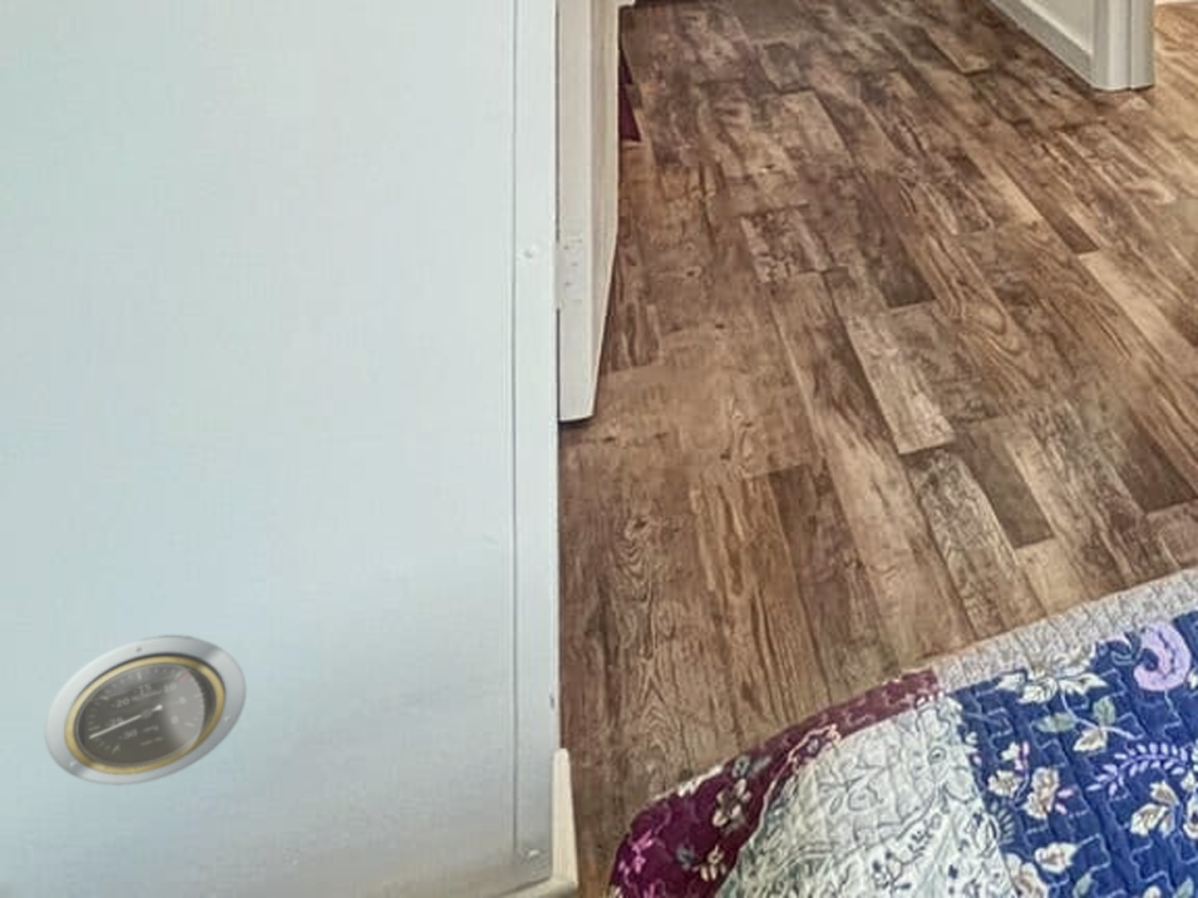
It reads -26 inHg
